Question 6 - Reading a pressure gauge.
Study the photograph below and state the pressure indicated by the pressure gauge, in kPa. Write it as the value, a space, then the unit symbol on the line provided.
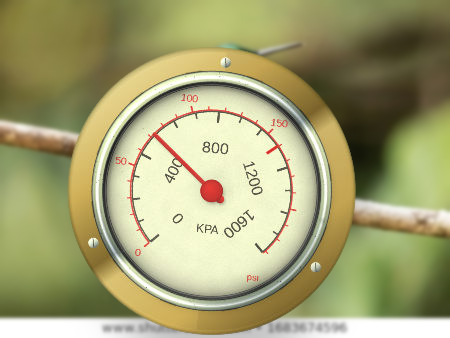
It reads 500 kPa
